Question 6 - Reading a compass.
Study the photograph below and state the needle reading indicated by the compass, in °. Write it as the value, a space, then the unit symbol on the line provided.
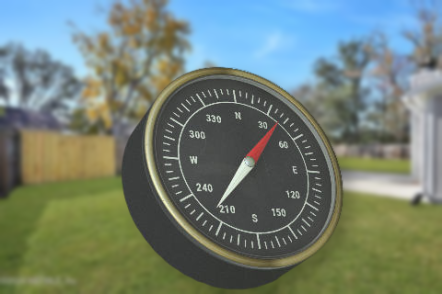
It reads 40 °
